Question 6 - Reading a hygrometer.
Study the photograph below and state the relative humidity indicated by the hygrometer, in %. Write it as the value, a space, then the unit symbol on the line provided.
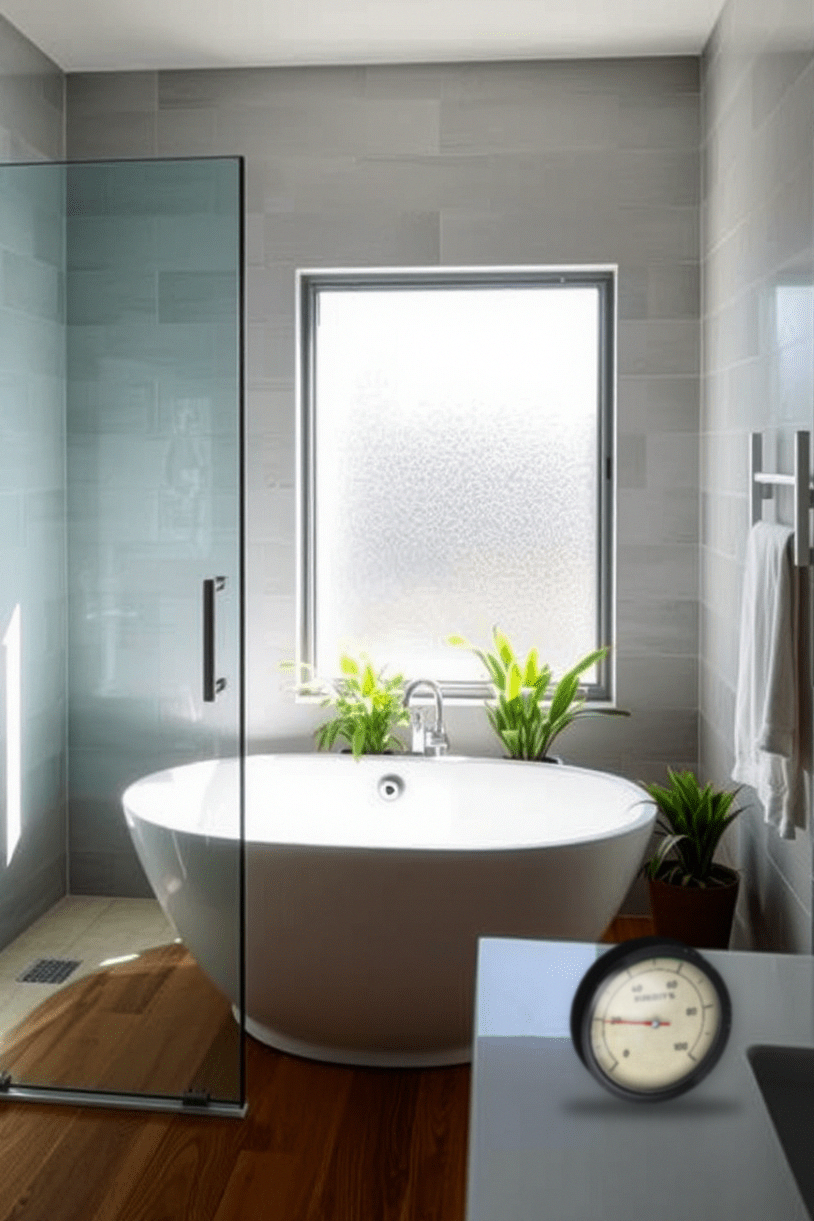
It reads 20 %
